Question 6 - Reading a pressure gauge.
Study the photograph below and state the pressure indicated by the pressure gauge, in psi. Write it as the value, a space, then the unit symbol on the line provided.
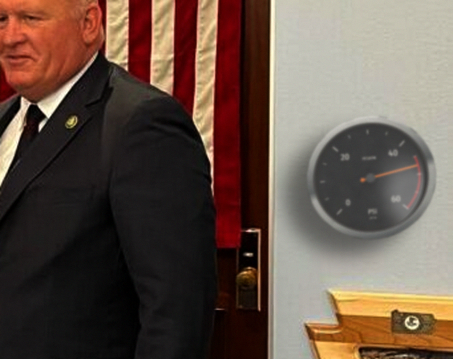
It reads 47.5 psi
